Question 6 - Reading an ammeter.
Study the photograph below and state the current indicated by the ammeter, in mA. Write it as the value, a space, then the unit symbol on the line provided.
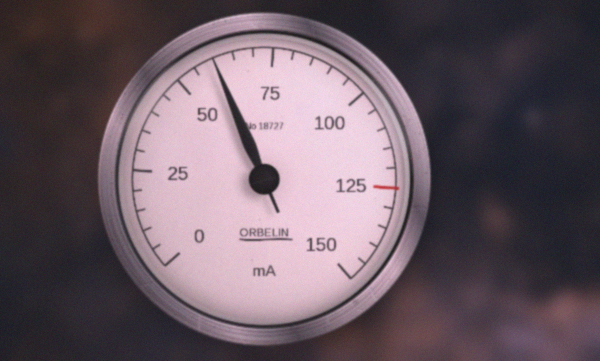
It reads 60 mA
